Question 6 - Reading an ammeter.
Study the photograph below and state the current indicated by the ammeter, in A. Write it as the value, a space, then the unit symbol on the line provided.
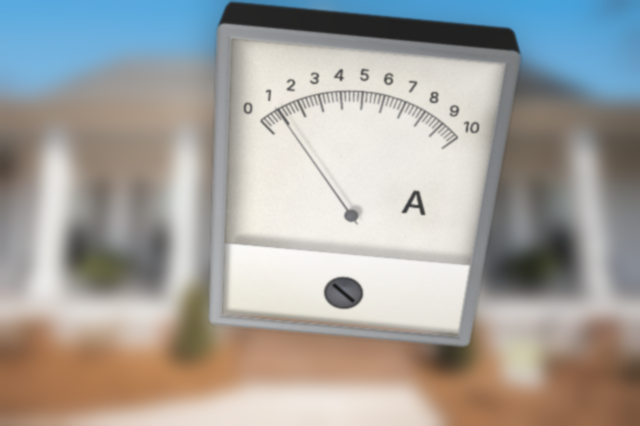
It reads 1 A
